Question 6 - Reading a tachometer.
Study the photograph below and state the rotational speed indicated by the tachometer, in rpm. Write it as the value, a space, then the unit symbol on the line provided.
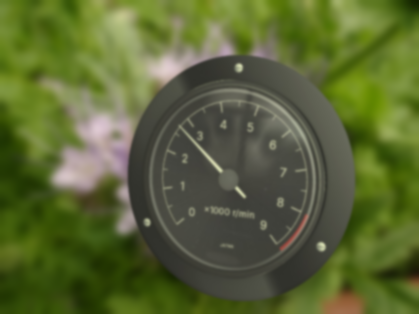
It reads 2750 rpm
